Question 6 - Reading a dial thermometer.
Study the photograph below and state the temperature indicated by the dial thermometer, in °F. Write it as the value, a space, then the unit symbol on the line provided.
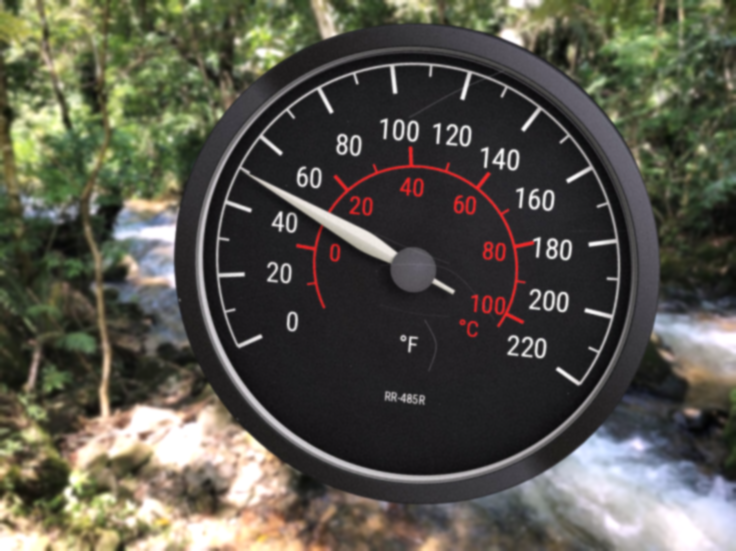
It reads 50 °F
